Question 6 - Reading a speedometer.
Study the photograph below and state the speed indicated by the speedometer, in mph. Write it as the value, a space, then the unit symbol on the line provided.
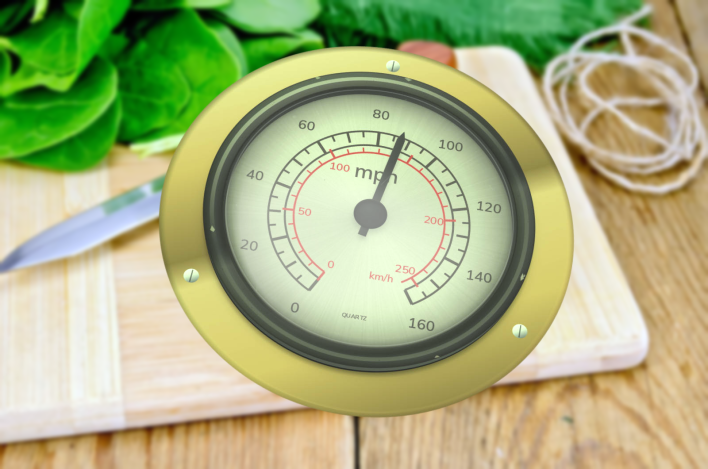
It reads 87.5 mph
